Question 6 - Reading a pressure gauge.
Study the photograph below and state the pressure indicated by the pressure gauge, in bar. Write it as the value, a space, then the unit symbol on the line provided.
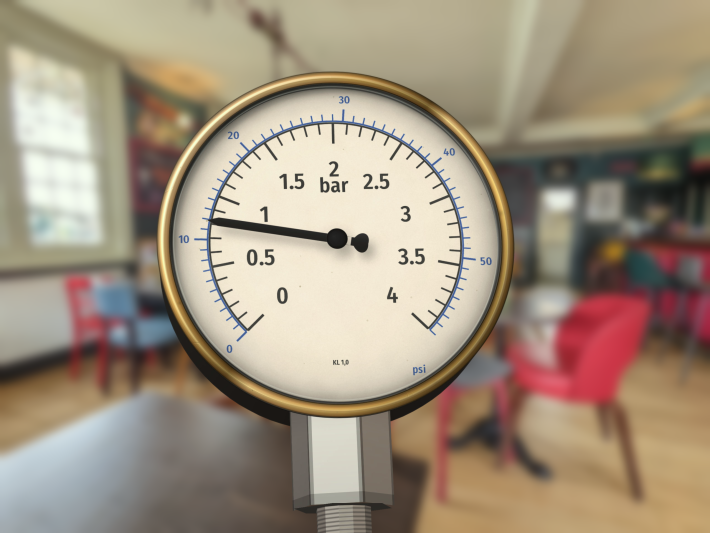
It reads 0.8 bar
